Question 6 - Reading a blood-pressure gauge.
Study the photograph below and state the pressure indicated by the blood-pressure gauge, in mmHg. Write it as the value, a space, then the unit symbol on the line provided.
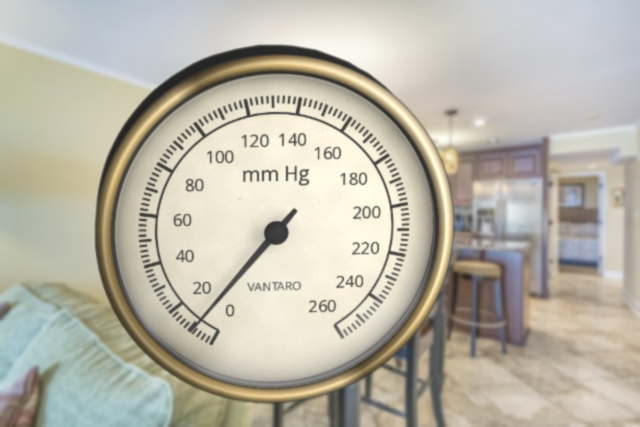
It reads 10 mmHg
